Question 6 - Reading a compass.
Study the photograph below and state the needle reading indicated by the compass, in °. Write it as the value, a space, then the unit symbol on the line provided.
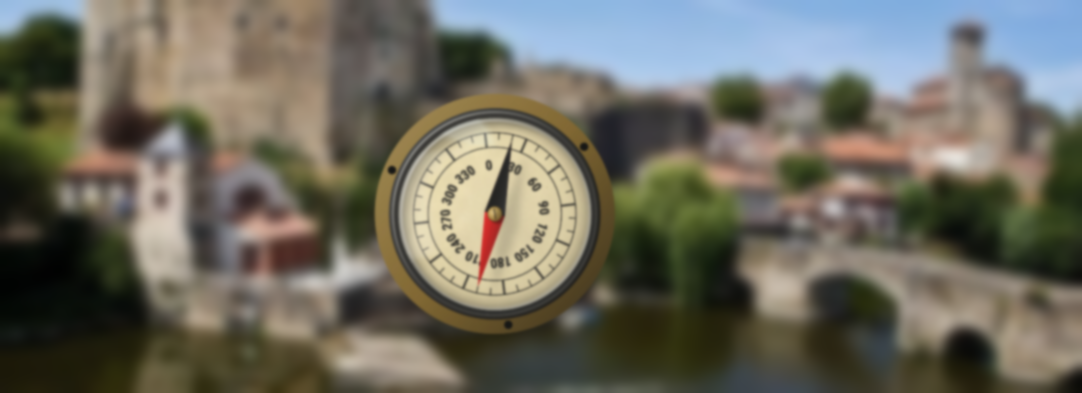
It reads 200 °
